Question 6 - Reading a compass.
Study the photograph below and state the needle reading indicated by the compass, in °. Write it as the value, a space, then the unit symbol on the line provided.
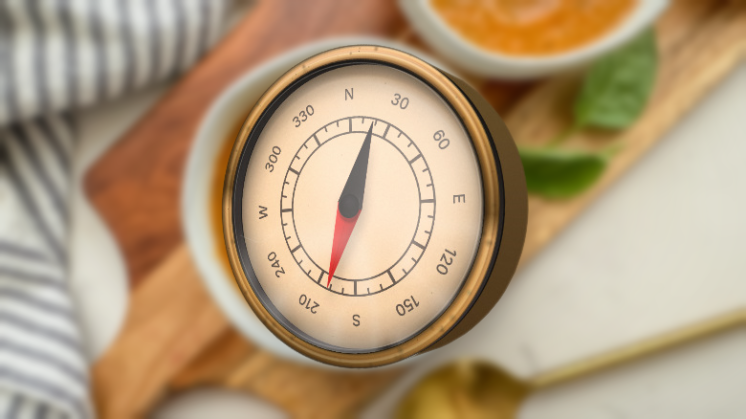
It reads 200 °
